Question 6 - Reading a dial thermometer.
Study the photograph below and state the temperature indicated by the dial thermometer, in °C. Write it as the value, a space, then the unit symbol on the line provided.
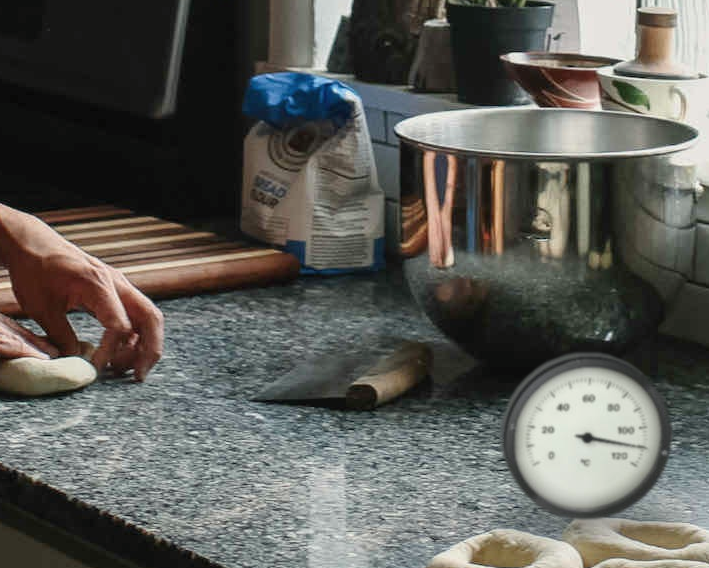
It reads 110 °C
